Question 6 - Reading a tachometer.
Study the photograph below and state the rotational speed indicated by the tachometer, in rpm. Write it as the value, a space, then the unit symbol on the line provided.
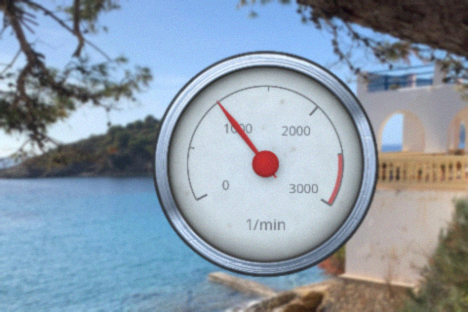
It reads 1000 rpm
